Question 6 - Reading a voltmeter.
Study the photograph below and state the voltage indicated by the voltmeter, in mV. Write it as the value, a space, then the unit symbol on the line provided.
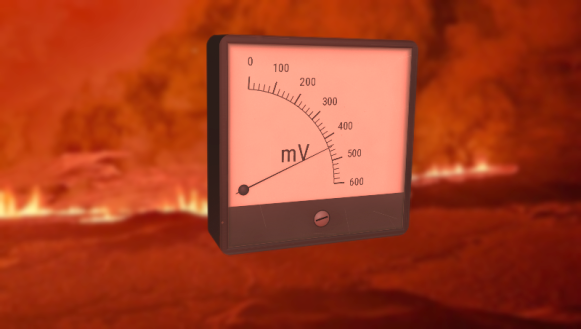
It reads 440 mV
